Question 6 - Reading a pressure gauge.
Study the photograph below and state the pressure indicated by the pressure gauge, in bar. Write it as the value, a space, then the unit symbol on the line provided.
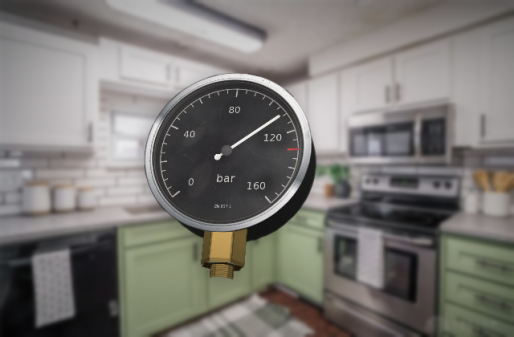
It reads 110 bar
